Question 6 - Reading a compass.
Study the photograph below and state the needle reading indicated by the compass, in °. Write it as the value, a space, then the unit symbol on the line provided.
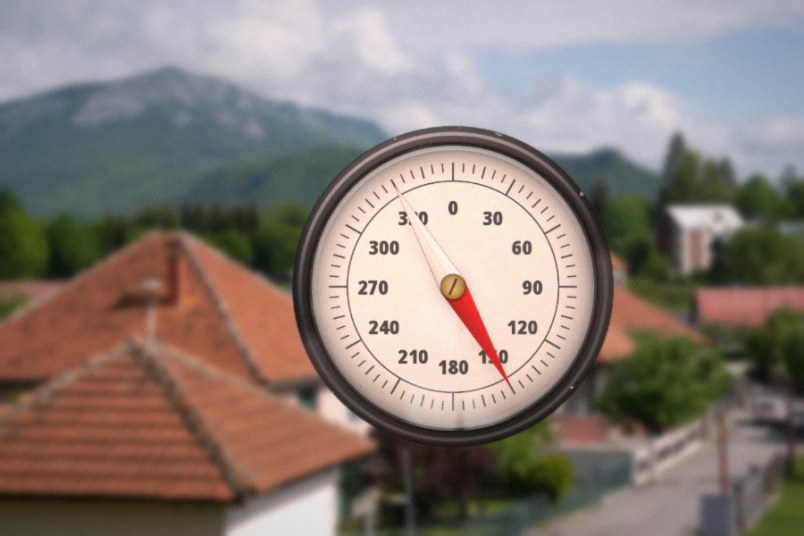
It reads 150 °
